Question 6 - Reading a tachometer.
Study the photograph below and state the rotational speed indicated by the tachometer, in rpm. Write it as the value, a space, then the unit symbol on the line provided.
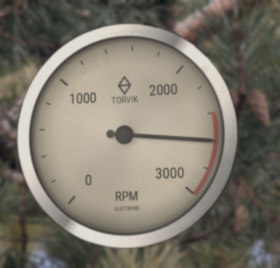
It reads 2600 rpm
